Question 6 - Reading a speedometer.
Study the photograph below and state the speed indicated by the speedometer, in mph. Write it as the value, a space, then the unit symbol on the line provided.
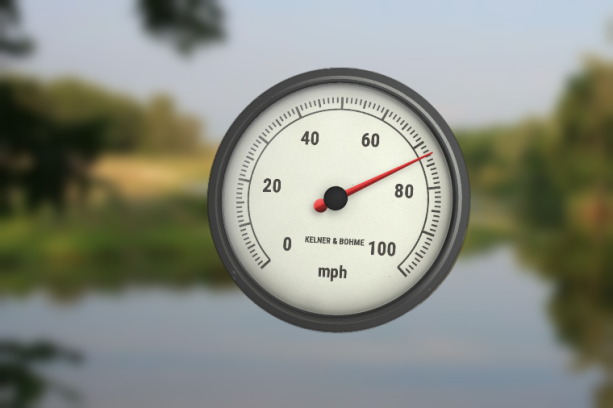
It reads 73 mph
